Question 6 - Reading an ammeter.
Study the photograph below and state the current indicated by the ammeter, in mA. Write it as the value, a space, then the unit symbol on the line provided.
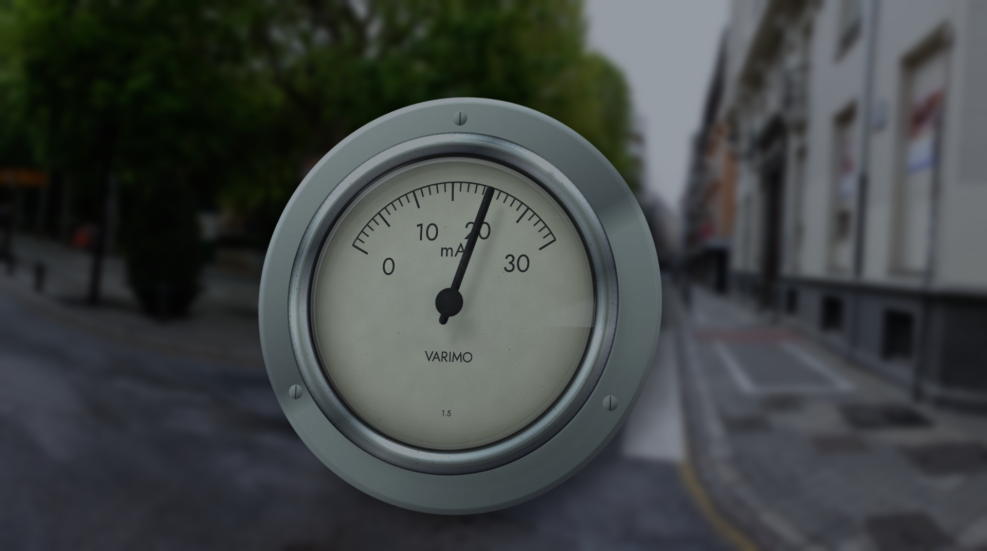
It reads 20 mA
